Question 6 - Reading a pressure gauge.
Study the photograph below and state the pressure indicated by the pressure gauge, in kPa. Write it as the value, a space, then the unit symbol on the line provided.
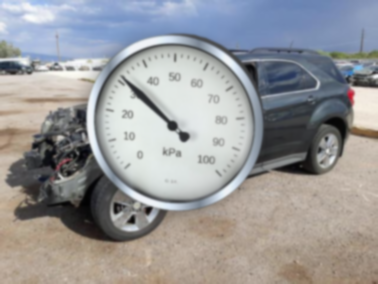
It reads 32 kPa
